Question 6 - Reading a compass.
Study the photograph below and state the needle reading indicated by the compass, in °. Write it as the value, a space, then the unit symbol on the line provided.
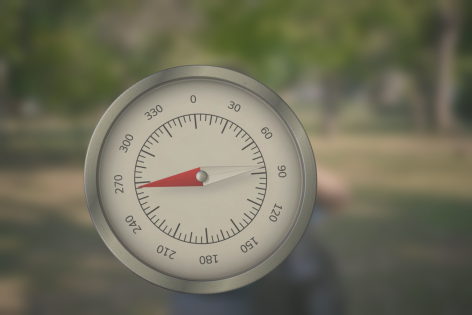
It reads 265 °
